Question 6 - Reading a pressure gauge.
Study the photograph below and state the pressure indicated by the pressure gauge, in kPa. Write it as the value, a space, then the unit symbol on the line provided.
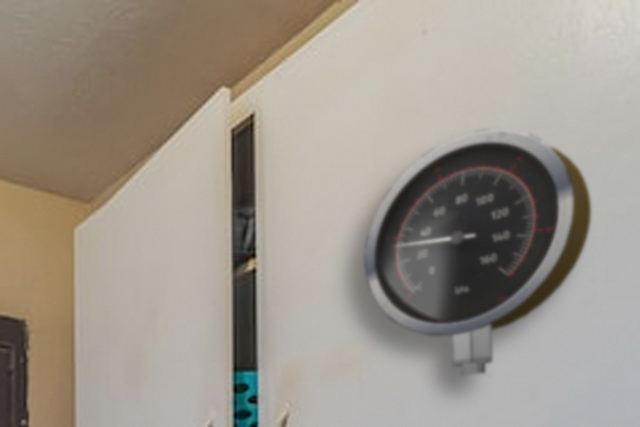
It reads 30 kPa
